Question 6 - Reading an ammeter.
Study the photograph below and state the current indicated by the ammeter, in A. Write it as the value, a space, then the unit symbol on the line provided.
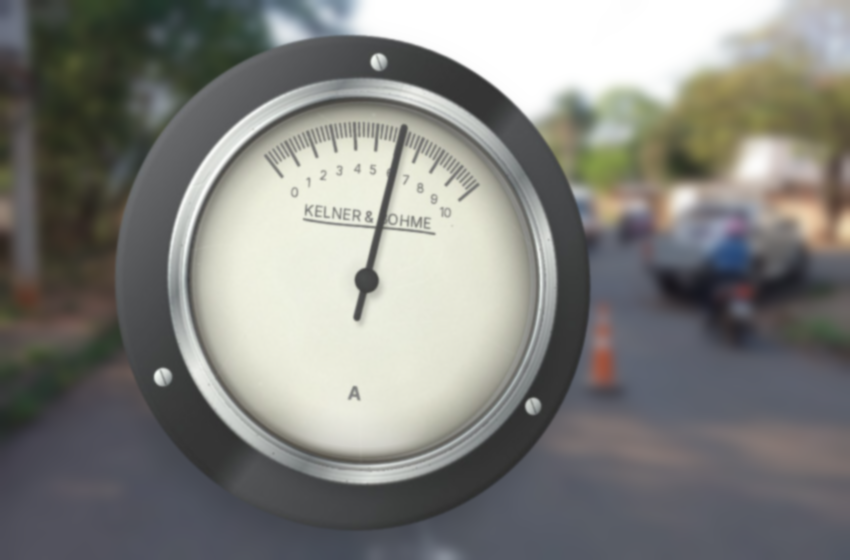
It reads 6 A
